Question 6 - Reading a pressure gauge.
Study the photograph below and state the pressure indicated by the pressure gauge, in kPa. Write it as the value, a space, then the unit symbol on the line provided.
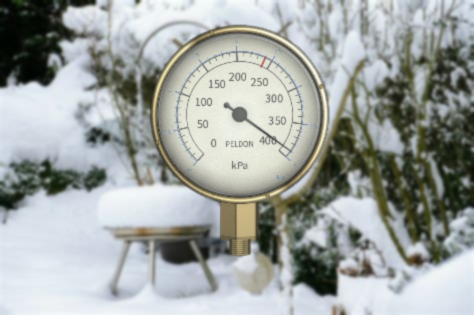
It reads 390 kPa
